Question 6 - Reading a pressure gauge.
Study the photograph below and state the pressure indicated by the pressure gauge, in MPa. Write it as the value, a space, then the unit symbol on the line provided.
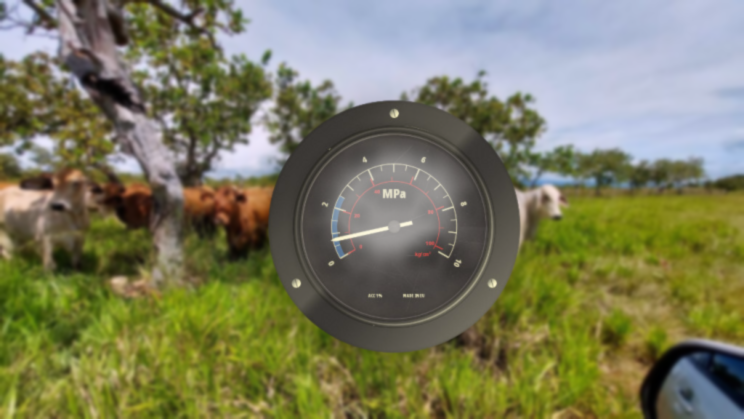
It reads 0.75 MPa
